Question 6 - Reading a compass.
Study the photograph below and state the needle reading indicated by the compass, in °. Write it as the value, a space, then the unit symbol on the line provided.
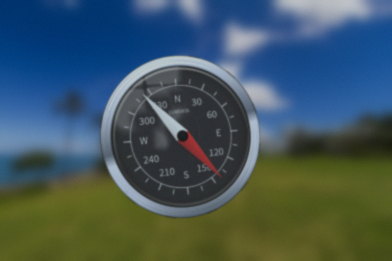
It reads 142.5 °
